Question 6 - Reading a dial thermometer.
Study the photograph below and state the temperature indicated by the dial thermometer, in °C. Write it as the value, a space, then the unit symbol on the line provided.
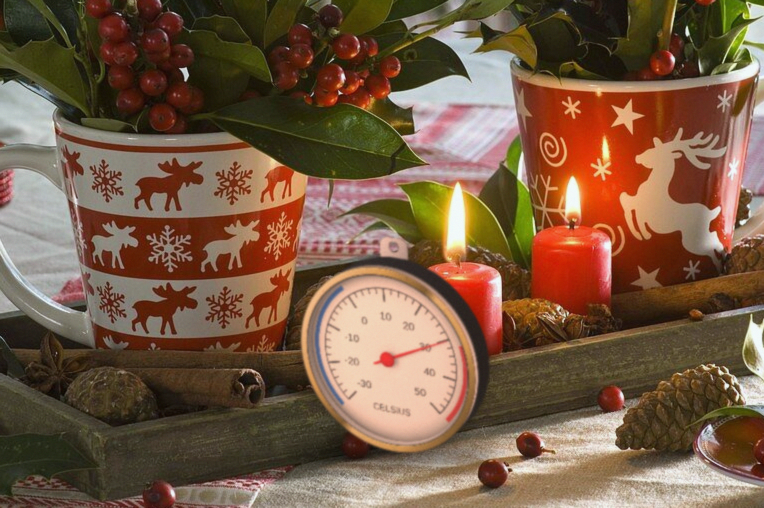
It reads 30 °C
